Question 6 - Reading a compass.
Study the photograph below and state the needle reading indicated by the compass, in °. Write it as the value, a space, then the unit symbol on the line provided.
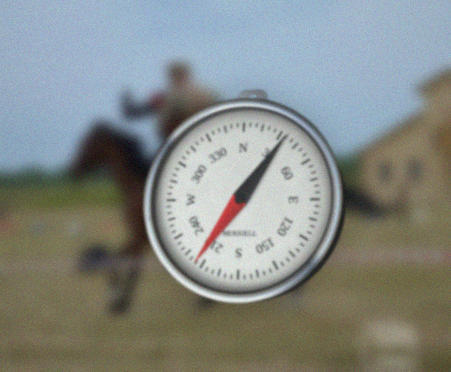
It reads 215 °
